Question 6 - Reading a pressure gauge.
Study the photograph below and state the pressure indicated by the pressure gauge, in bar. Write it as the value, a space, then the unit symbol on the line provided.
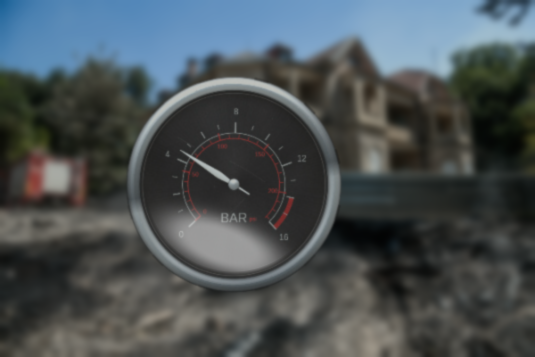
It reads 4.5 bar
